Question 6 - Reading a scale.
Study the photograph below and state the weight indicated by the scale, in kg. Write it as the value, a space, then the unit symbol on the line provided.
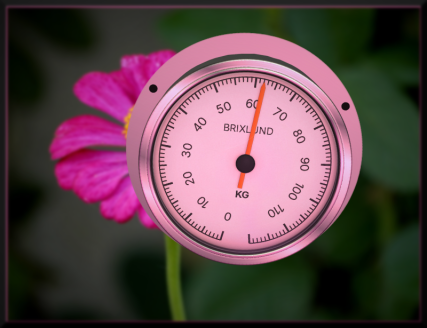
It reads 62 kg
